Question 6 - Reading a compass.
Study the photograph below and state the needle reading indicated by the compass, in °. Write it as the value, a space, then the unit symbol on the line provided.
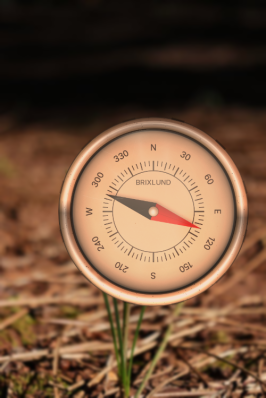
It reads 110 °
